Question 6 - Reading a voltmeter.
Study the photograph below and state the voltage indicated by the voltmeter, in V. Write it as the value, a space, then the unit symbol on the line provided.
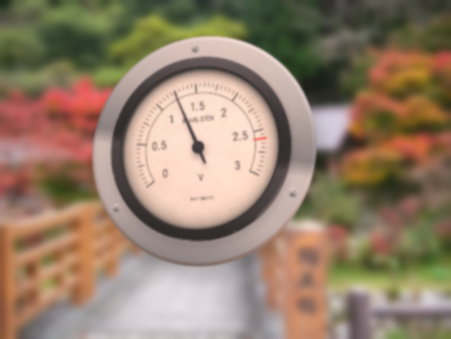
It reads 1.25 V
